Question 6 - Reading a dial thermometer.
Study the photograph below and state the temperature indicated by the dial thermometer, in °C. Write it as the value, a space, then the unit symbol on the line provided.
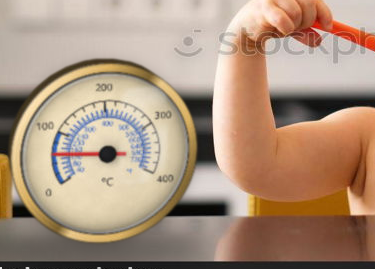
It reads 60 °C
